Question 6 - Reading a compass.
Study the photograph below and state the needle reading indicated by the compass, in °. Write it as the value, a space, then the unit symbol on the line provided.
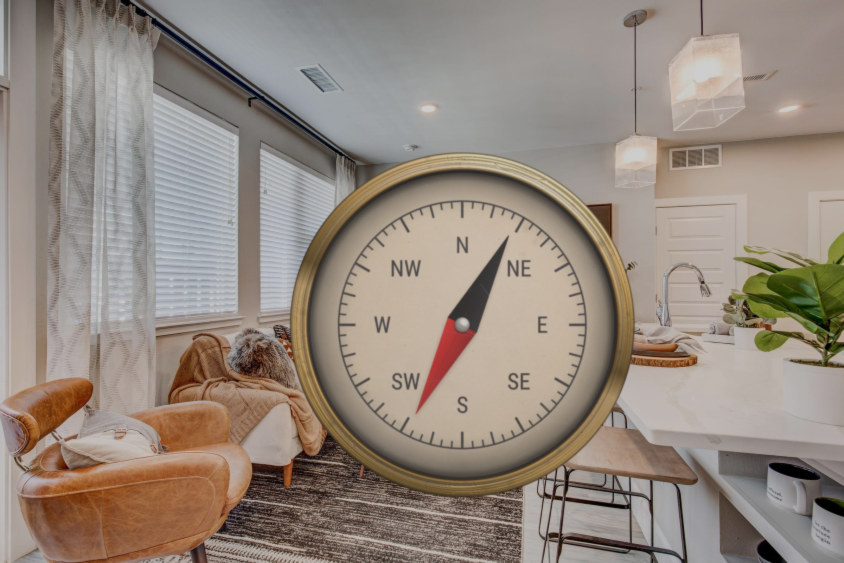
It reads 207.5 °
